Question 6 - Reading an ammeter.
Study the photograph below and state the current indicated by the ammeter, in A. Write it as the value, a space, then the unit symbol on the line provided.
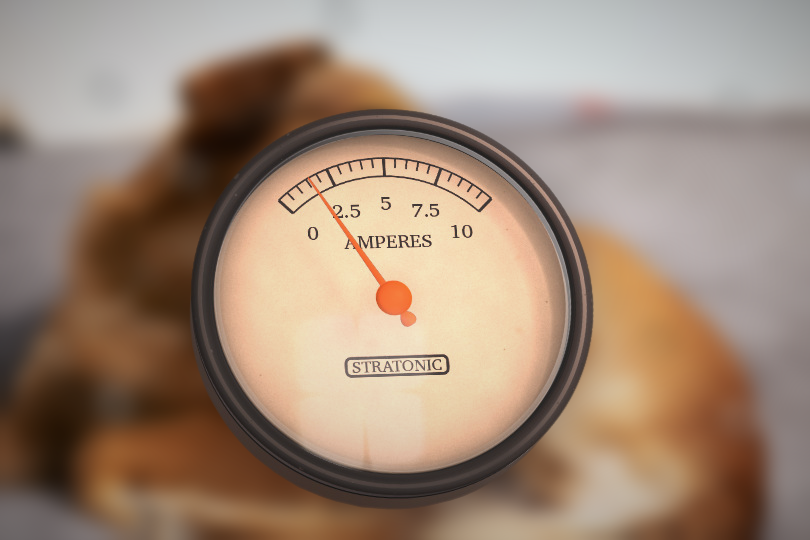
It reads 1.5 A
